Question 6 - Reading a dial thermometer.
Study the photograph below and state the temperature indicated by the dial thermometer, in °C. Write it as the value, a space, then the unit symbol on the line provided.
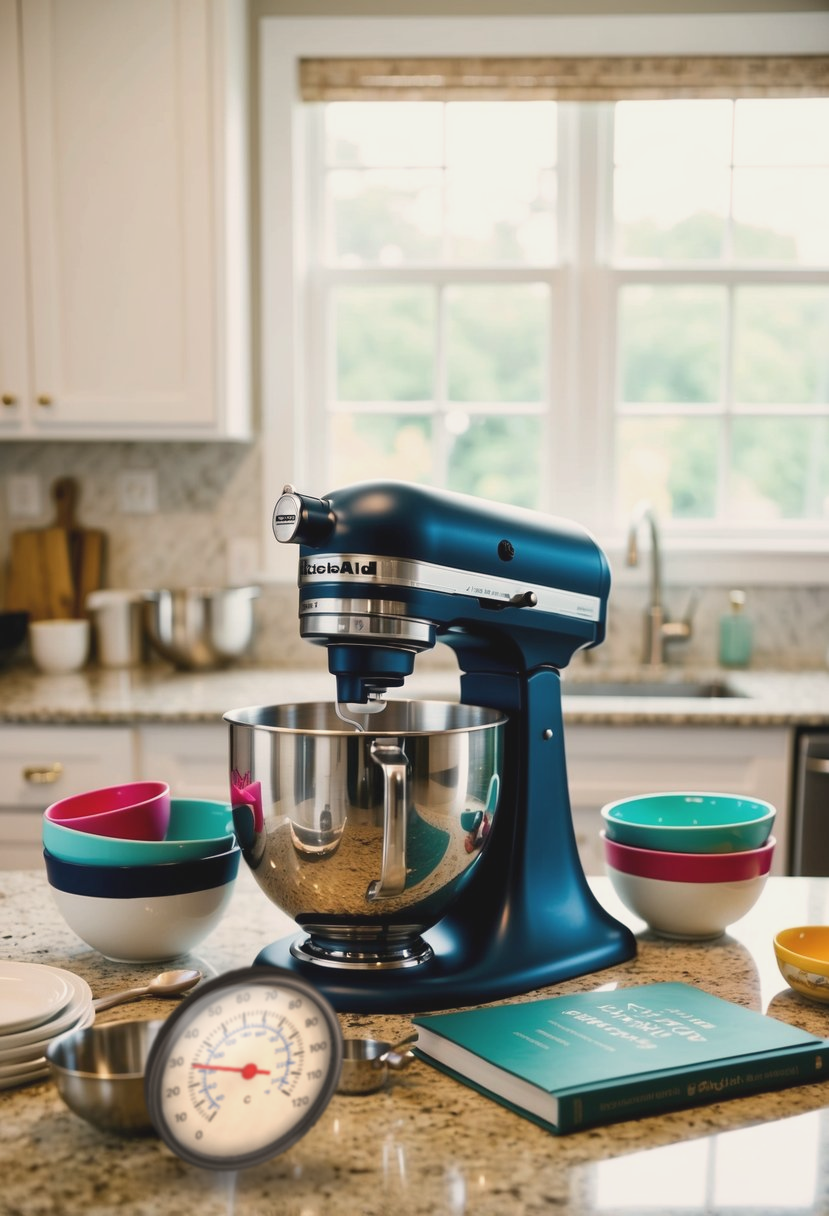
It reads 30 °C
